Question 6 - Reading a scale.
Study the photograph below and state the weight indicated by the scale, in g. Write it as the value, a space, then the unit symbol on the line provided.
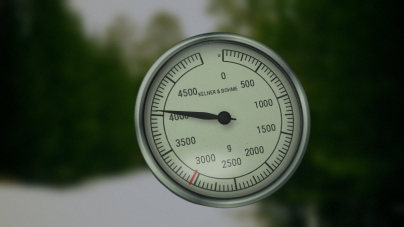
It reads 4050 g
